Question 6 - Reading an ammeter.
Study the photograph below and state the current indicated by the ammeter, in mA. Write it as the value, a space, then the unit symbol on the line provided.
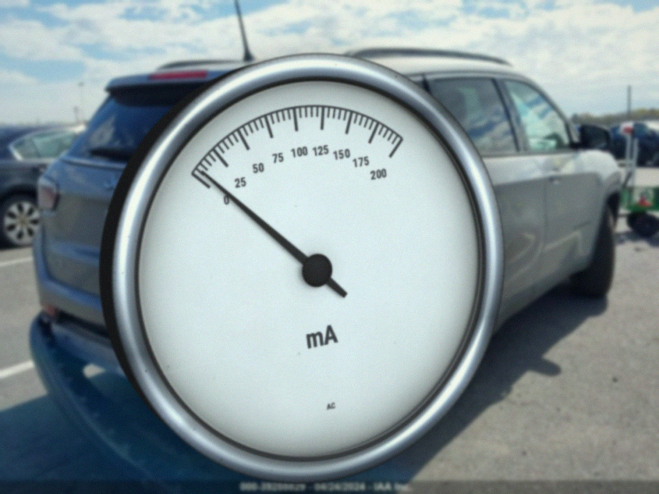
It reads 5 mA
